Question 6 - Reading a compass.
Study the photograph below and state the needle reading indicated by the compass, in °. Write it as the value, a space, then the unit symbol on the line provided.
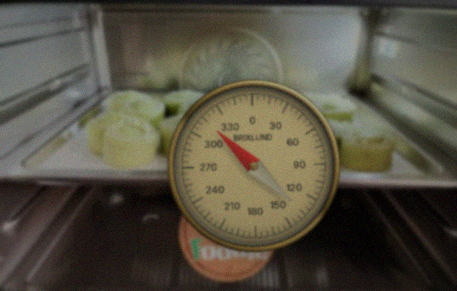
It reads 315 °
